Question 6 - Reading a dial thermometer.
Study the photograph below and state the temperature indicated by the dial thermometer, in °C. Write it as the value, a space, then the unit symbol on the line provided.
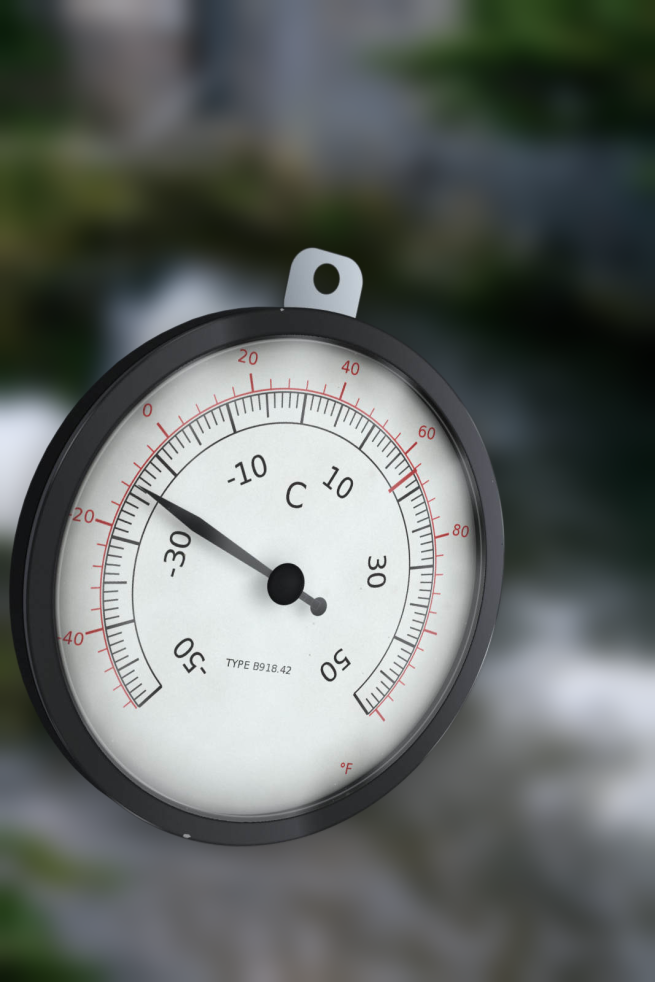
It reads -24 °C
